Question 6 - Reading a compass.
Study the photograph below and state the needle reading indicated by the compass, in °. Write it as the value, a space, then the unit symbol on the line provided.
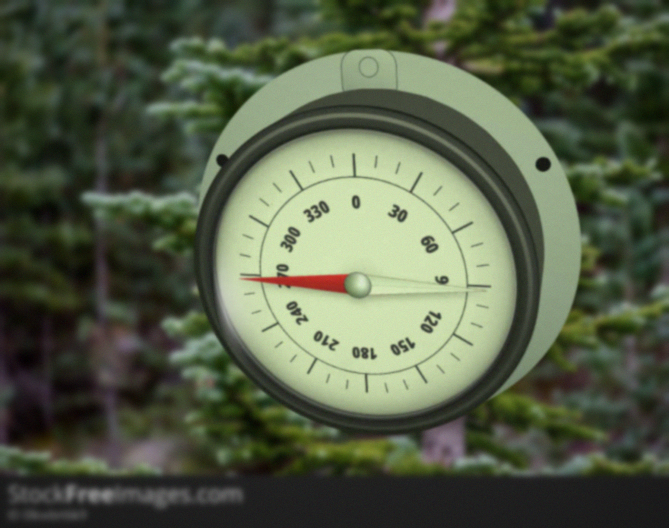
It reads 270 °
